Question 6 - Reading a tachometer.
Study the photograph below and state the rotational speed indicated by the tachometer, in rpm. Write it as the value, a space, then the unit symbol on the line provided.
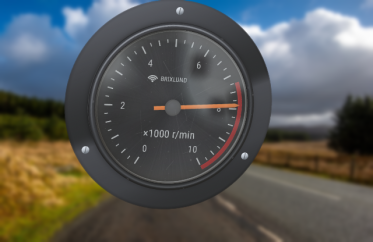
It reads 7875 rpm
